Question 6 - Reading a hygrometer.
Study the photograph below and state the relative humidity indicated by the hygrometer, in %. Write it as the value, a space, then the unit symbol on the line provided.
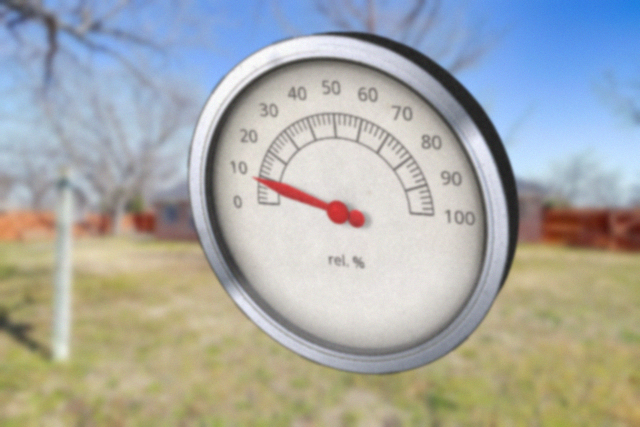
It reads 10 %
